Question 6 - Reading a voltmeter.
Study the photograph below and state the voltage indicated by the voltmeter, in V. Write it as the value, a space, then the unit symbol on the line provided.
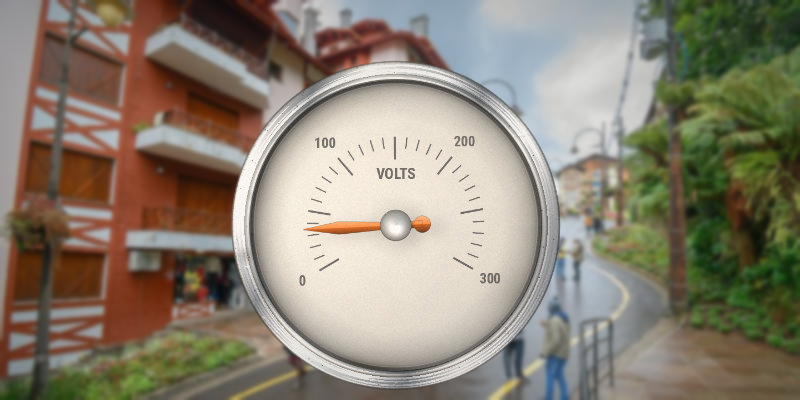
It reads 35 V
